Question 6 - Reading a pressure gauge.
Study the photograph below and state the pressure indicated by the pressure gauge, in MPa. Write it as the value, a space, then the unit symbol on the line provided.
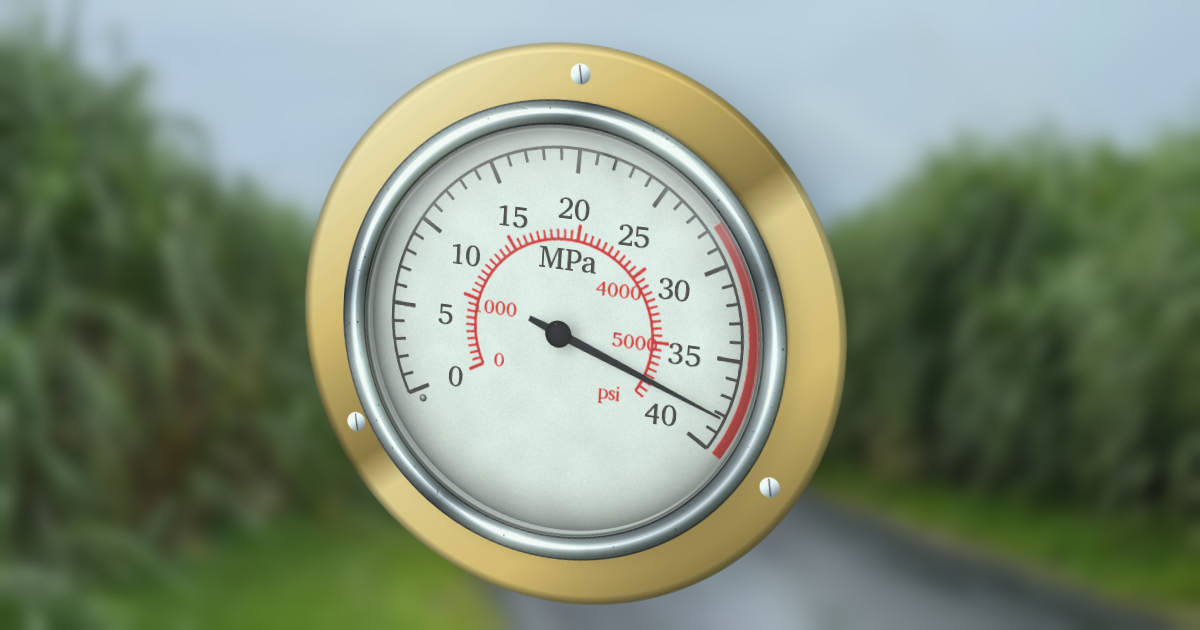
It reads 38 MPa
